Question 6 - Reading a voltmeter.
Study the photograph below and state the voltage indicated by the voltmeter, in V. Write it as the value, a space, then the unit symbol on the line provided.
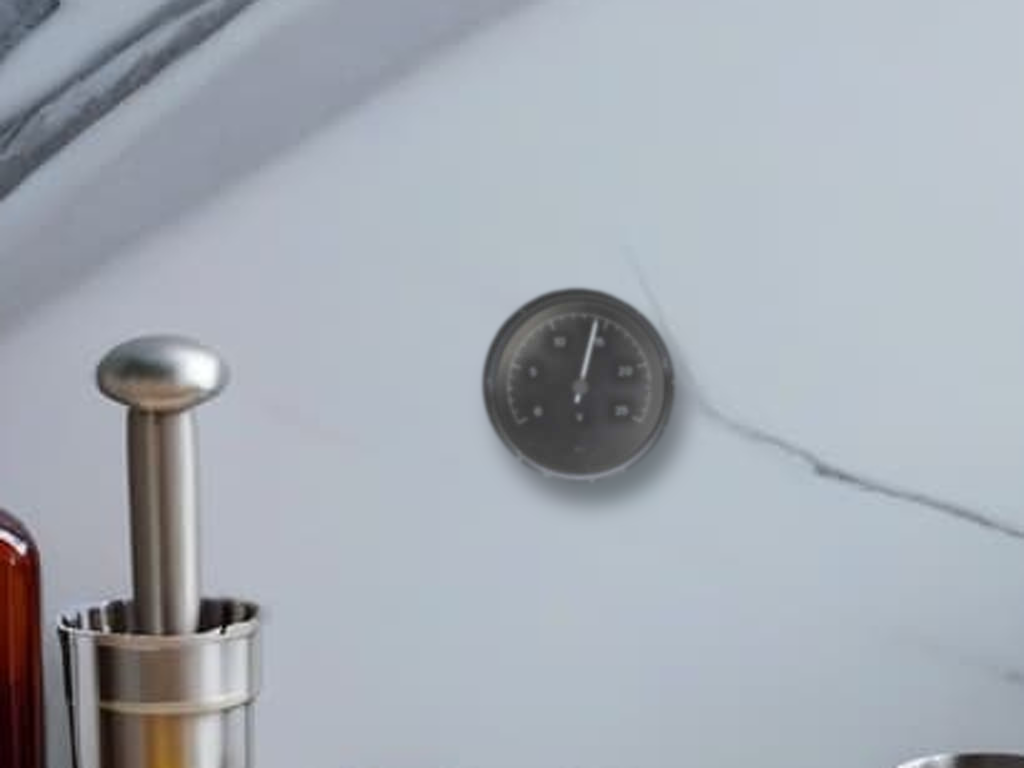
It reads 14 V
